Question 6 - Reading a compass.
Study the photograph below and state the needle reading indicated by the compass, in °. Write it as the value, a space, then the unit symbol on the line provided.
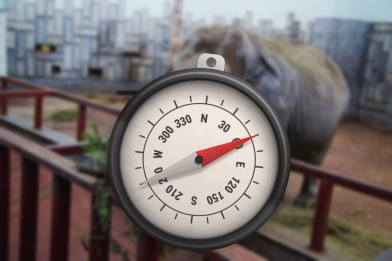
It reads 60 °
